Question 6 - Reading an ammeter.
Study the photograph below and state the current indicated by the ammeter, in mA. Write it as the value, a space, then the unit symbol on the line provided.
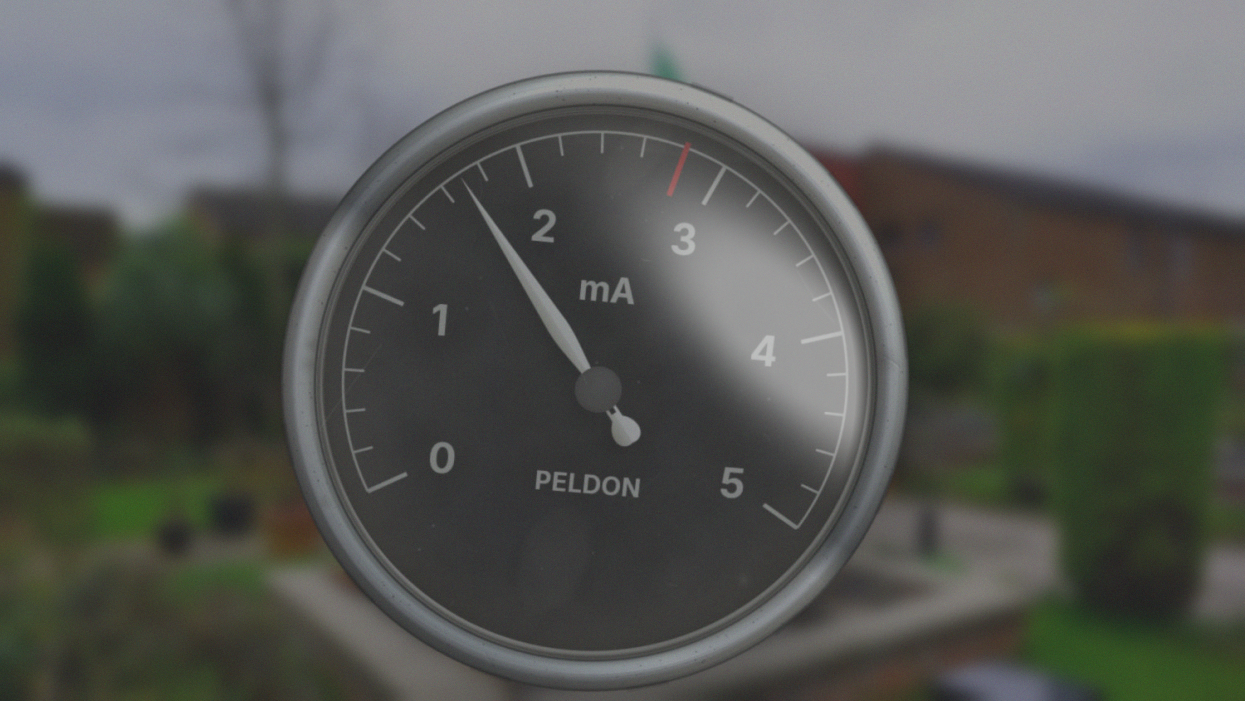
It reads 1.7 mA
